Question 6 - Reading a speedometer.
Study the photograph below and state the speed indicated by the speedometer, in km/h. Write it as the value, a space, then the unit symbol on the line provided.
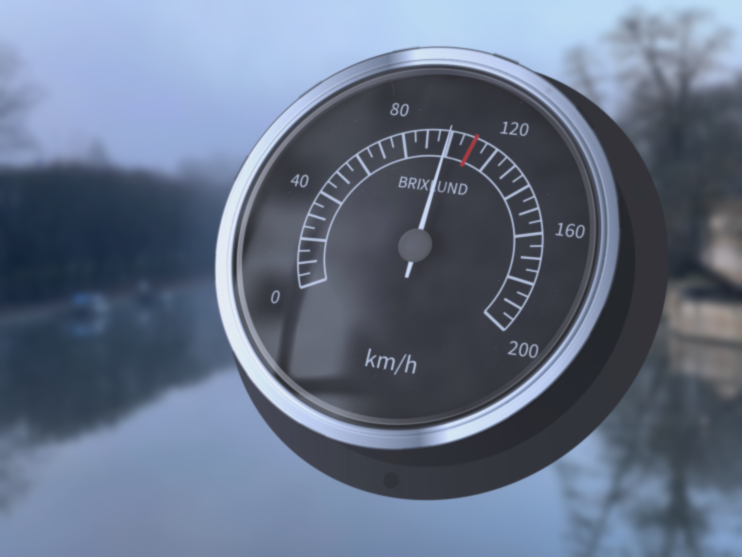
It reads 100 km/h
